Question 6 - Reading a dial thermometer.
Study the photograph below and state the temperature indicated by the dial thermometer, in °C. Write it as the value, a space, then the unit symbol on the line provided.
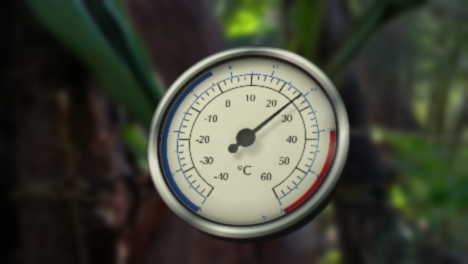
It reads 26 °C
